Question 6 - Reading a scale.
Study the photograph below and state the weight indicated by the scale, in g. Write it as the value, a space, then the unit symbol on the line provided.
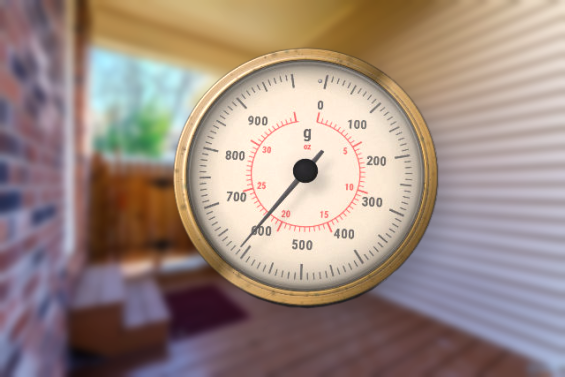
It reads 610 g
